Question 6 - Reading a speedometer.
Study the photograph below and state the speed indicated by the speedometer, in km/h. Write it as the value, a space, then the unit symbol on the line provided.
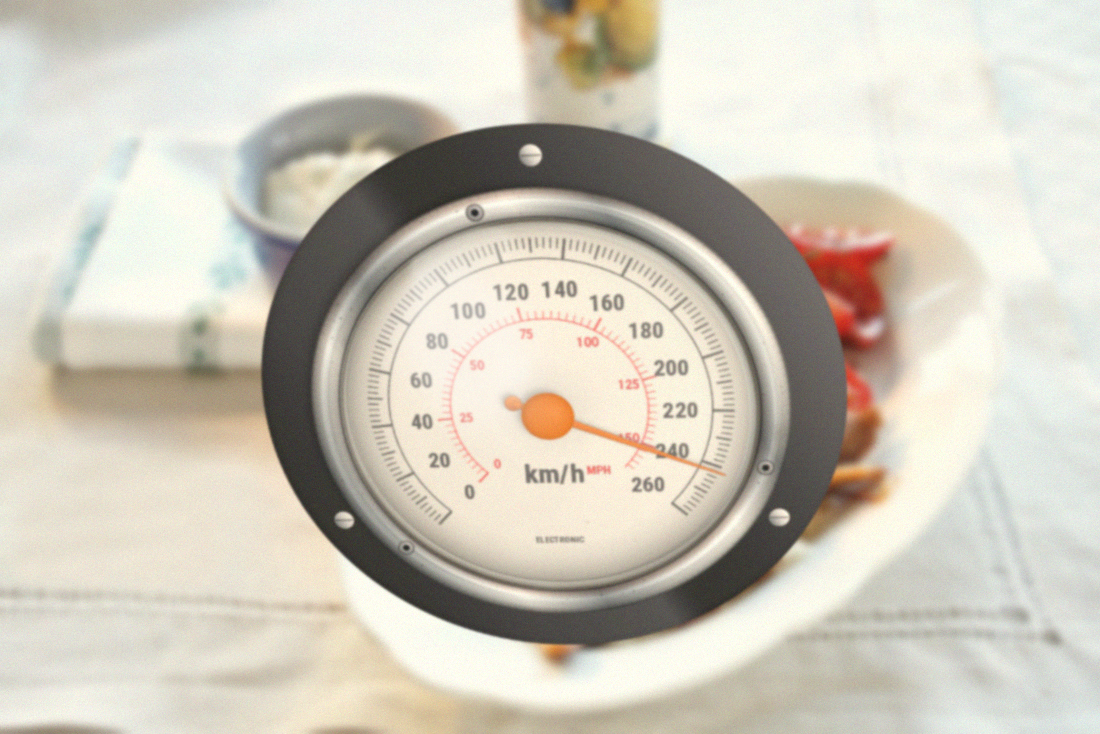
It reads 240 km/h
